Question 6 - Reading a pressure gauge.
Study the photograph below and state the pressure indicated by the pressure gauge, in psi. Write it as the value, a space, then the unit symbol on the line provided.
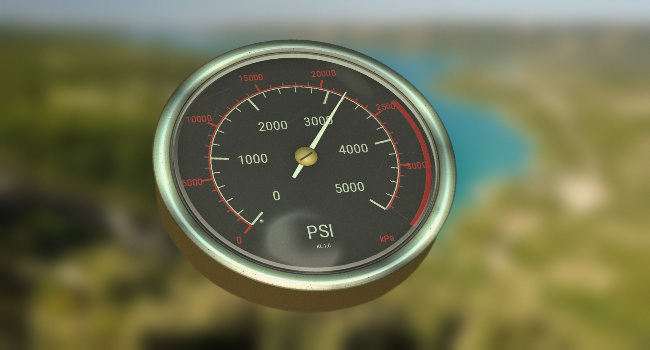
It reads 3200 psi
